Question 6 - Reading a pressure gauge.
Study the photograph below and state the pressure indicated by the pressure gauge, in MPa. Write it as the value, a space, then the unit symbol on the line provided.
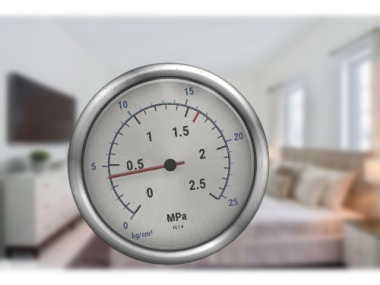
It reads 0.4 MPa
